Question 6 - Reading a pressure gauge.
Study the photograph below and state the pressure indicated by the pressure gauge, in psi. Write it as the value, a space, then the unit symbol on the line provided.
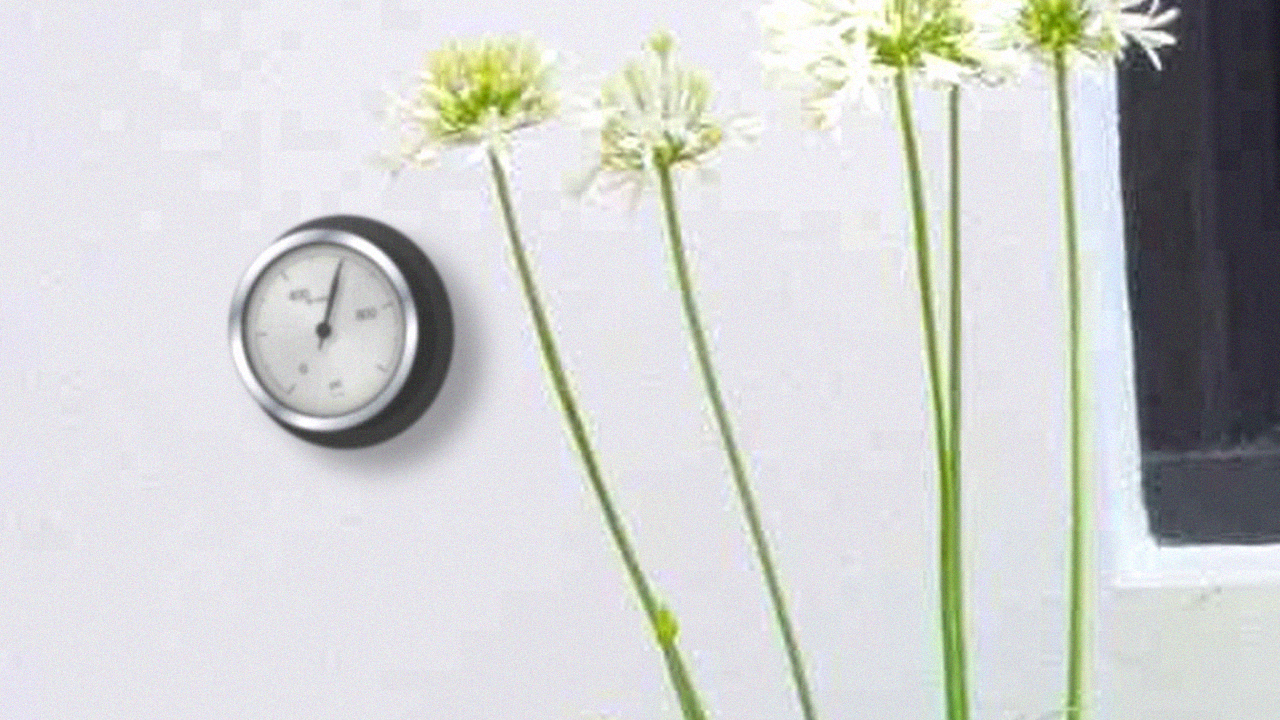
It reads 600 psi
